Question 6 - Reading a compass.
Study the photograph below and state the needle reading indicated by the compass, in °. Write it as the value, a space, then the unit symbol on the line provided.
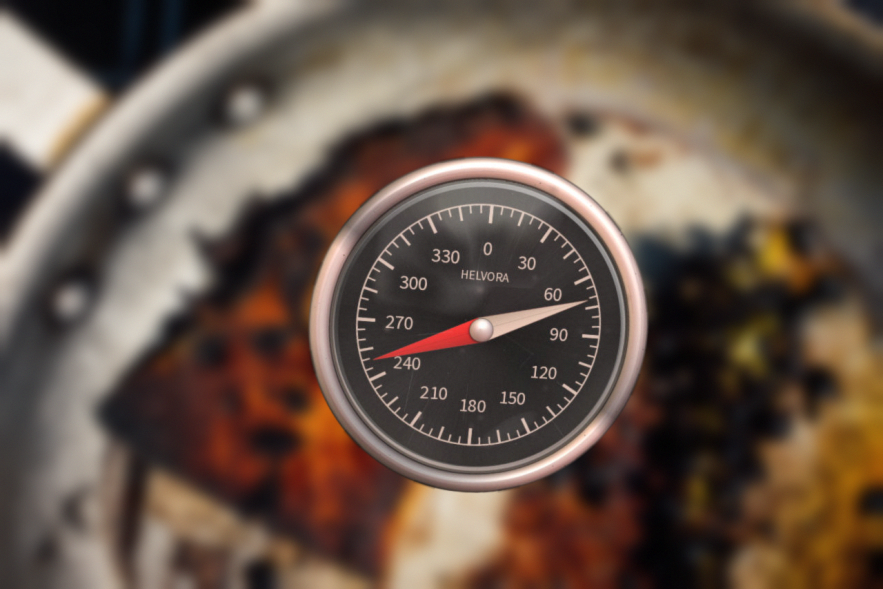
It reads 250 °
